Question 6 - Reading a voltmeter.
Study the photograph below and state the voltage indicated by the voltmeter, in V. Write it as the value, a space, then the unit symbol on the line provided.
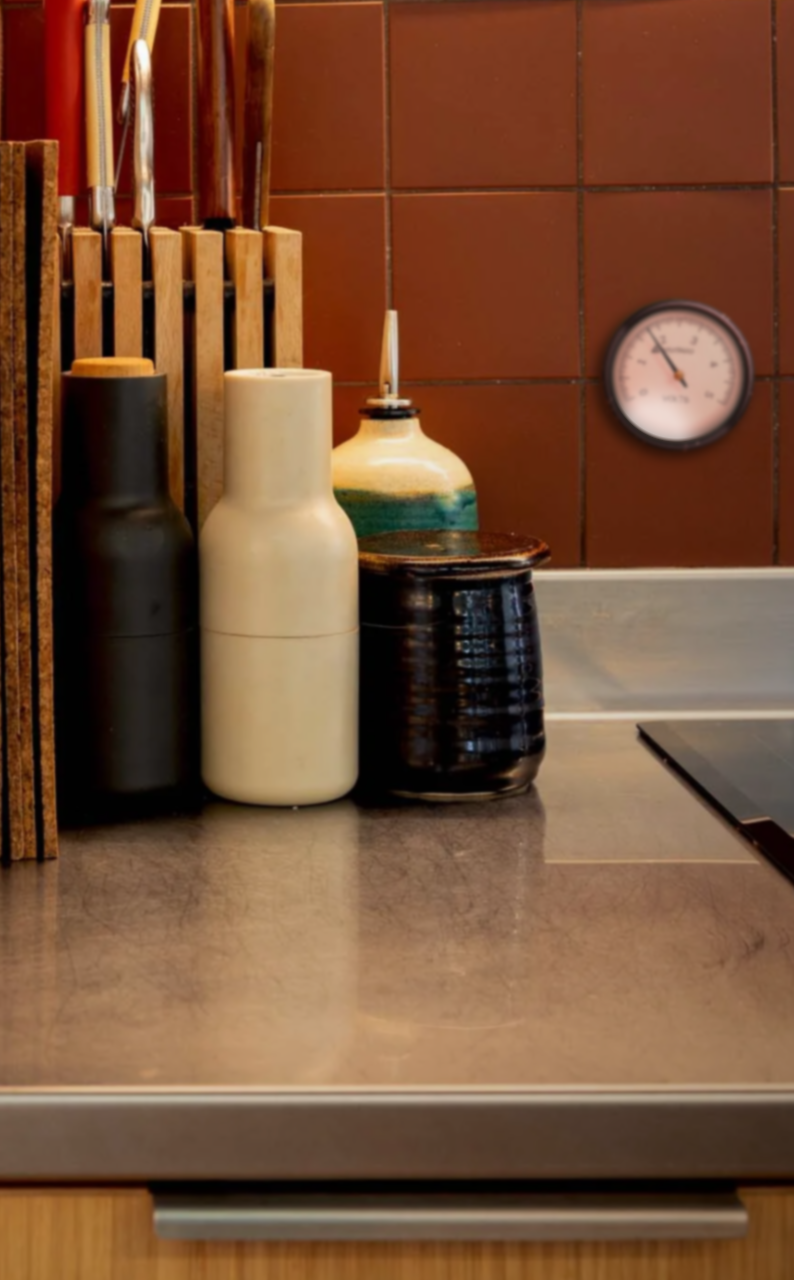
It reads 1.75 V
